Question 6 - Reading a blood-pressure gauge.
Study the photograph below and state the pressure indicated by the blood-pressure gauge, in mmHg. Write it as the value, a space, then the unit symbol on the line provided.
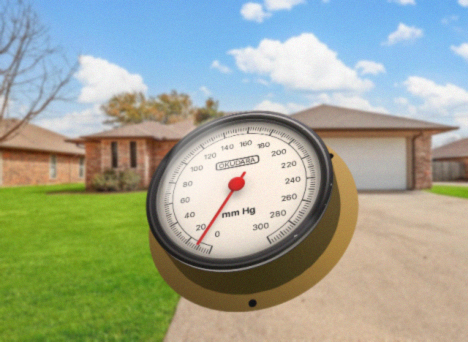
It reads 10 mmHg
